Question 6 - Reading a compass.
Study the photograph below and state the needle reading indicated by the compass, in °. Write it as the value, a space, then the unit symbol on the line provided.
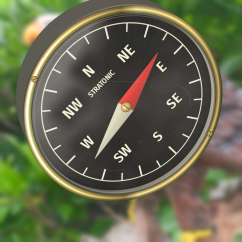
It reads 75 °
